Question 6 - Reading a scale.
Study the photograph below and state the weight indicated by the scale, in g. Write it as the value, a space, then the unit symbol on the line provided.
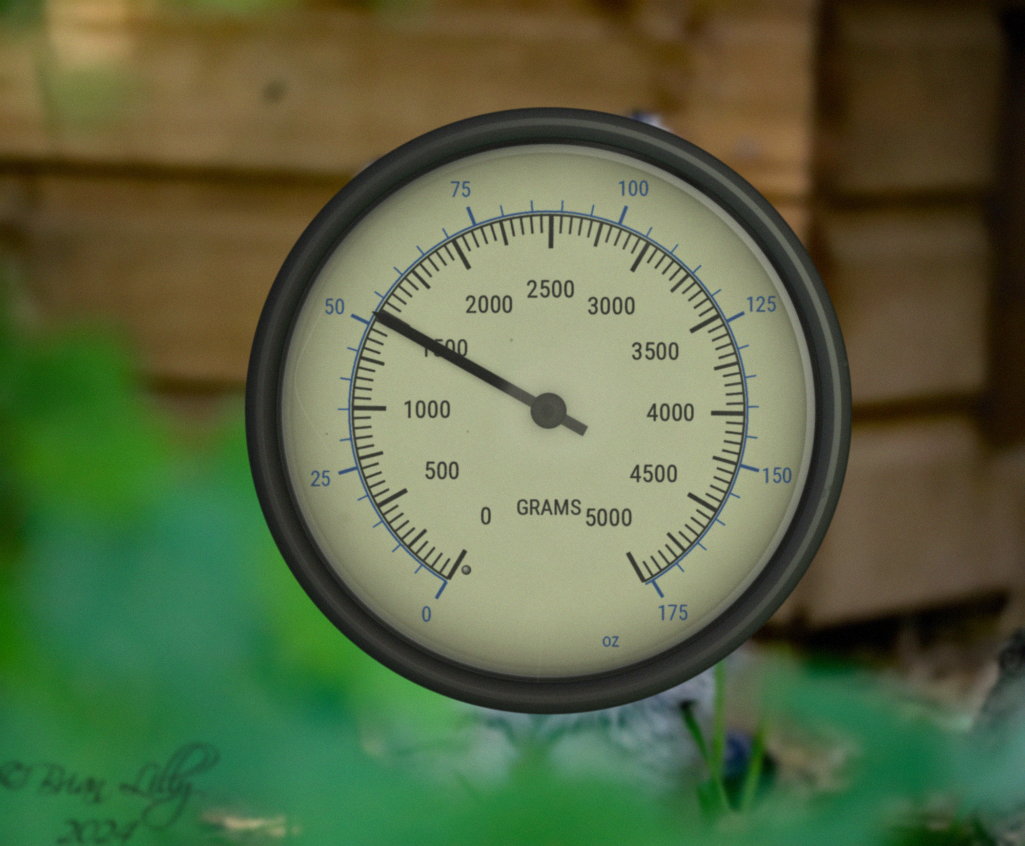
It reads 1475 g
